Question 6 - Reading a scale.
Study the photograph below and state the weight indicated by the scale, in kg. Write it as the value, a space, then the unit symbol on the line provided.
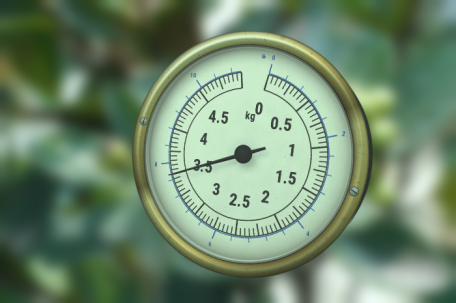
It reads 3.5 kg
